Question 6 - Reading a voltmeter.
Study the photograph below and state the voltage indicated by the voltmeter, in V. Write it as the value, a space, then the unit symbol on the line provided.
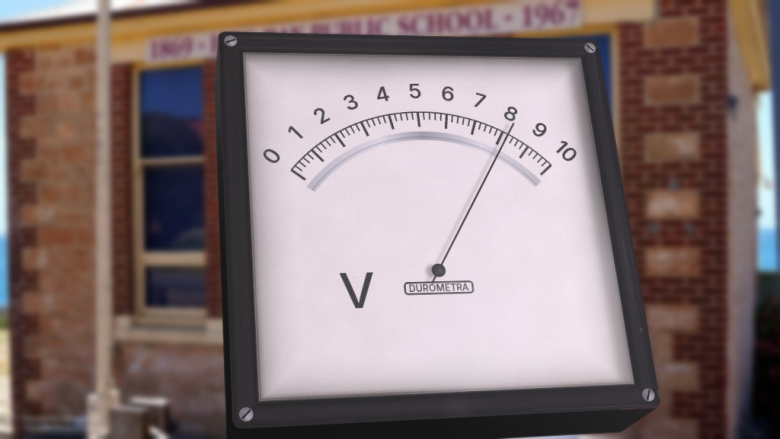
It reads 8.2 V
